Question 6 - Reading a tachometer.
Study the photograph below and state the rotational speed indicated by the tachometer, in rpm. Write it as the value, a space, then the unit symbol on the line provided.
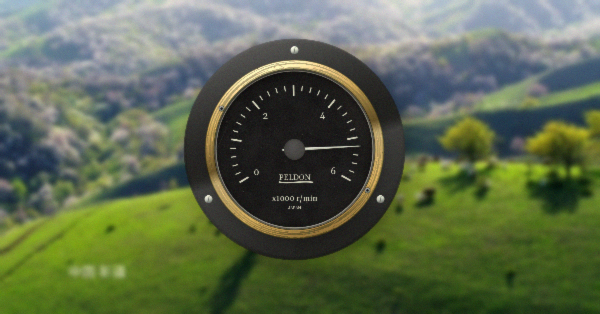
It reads 5200 rpm
